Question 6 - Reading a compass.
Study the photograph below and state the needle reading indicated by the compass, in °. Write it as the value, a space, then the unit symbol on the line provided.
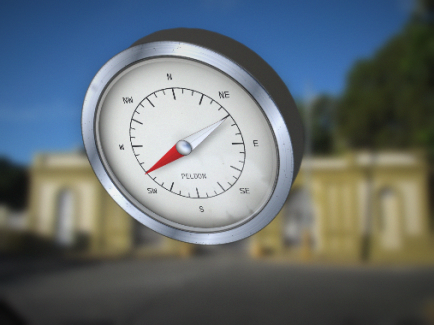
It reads 240 °
